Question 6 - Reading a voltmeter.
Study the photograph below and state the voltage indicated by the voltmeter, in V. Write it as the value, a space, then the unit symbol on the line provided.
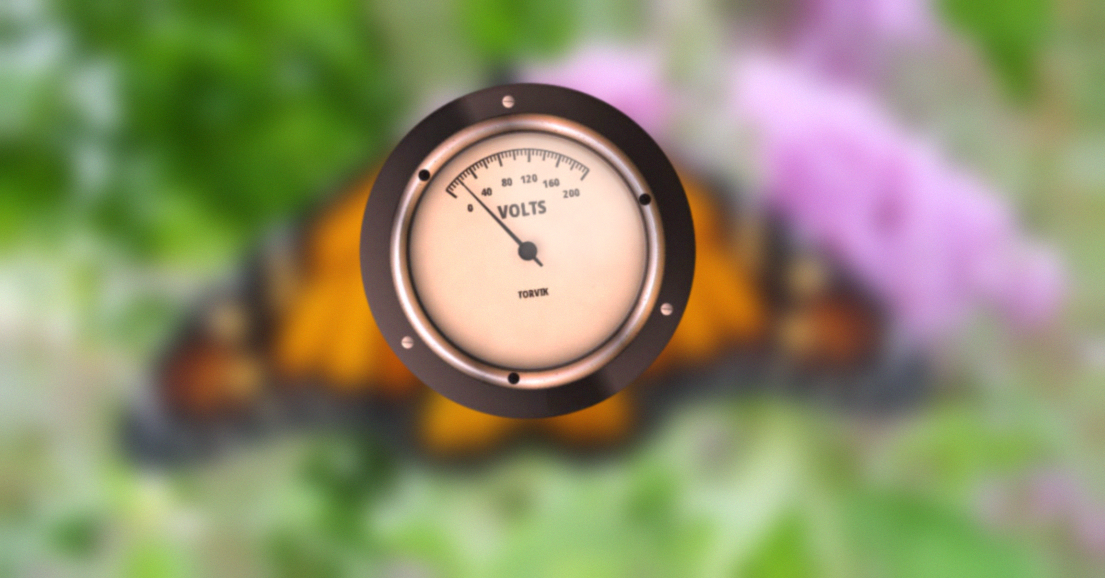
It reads 20 V
